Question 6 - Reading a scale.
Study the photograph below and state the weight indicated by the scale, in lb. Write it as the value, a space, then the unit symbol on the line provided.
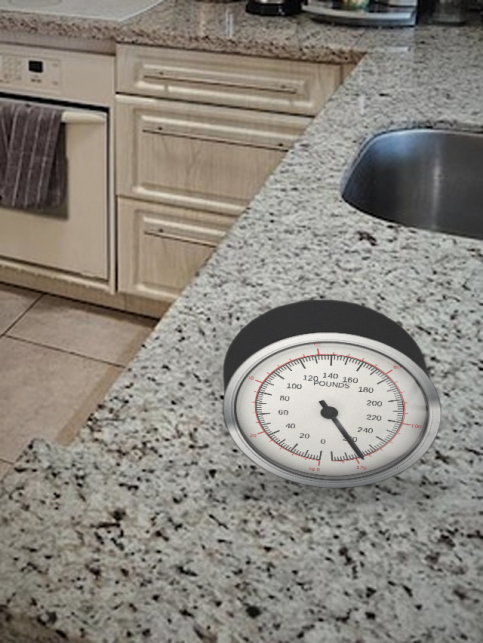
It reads 260 lb
